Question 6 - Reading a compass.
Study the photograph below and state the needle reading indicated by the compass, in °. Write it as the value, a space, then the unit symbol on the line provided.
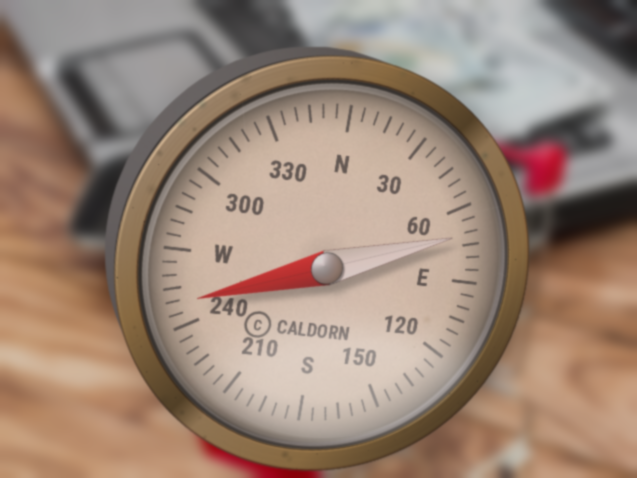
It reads 250 °
